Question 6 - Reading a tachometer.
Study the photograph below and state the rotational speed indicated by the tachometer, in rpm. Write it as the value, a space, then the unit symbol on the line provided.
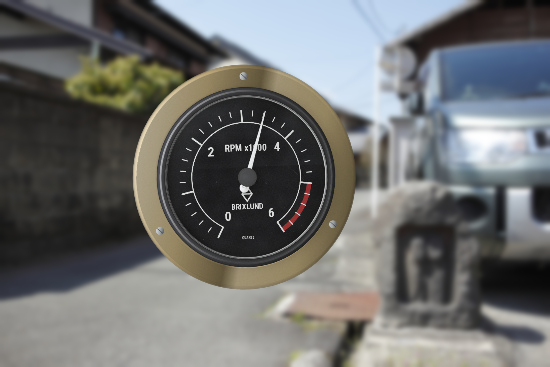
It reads 3400 rpm
